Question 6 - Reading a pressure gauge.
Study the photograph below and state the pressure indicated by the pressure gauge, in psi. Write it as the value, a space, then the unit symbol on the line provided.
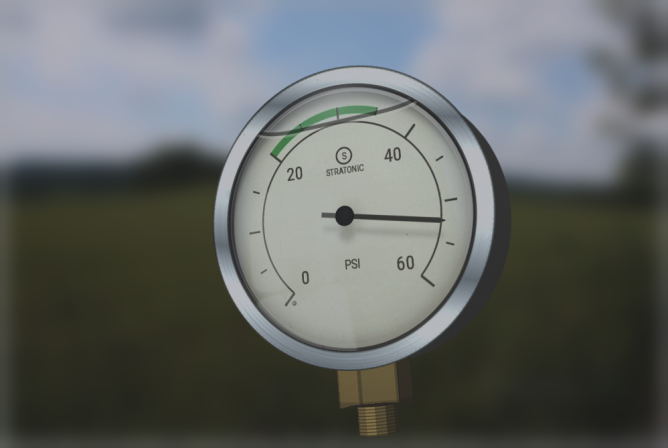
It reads 52.5 psi
